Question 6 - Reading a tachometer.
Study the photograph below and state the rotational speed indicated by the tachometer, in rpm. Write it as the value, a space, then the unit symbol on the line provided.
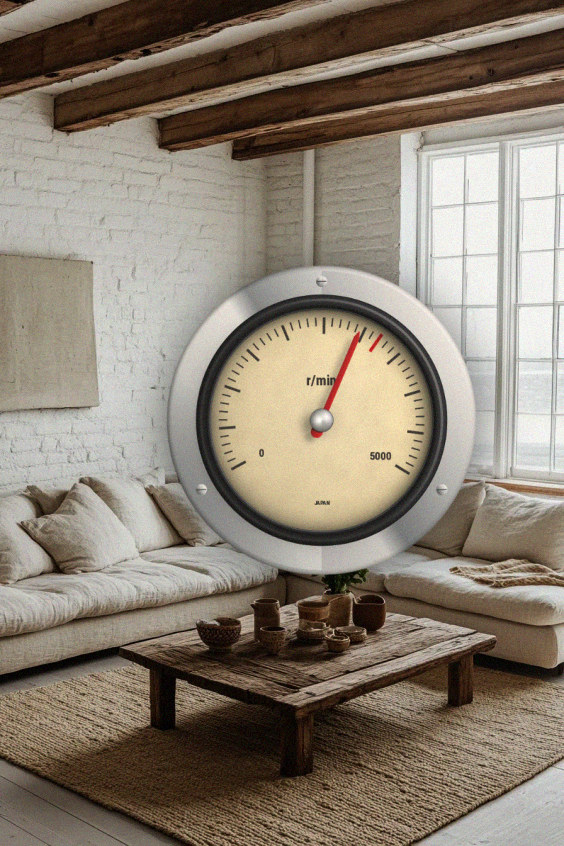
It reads 2950 rpm
